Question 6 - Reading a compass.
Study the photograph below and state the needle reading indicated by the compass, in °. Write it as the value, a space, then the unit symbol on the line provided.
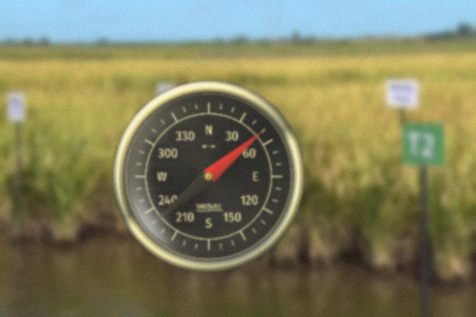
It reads 50 °
